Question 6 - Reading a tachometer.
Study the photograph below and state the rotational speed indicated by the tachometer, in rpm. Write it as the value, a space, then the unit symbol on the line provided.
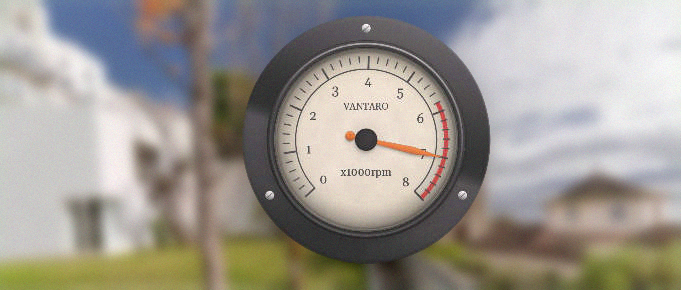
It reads 7000 rpm
